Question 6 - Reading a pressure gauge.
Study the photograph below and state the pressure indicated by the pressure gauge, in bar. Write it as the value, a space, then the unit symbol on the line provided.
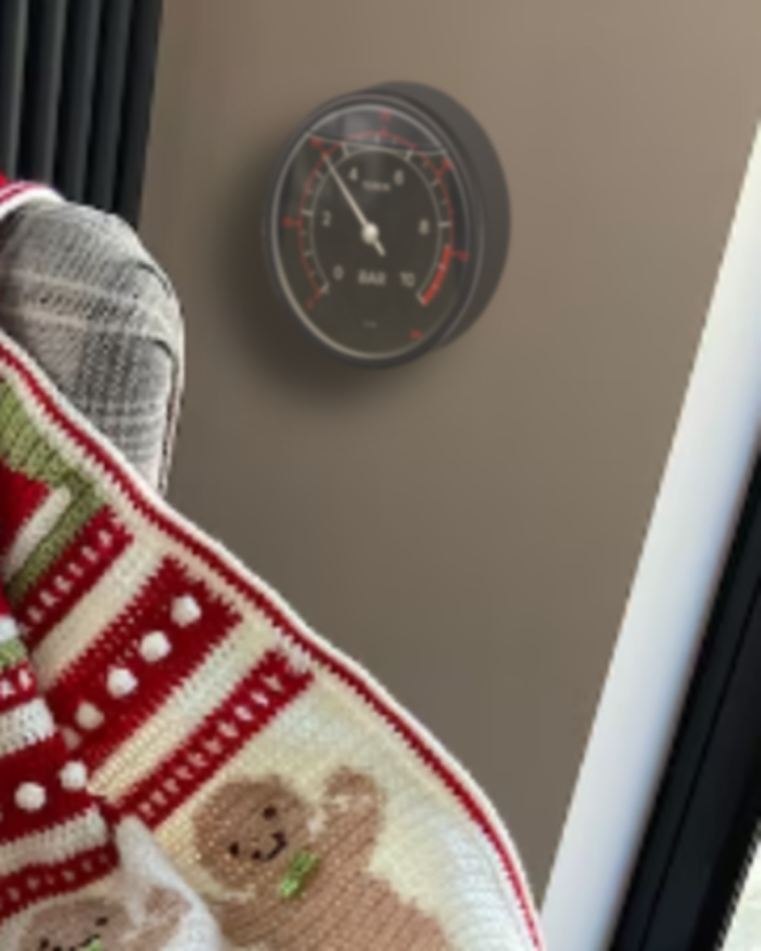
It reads 3.5 bar
